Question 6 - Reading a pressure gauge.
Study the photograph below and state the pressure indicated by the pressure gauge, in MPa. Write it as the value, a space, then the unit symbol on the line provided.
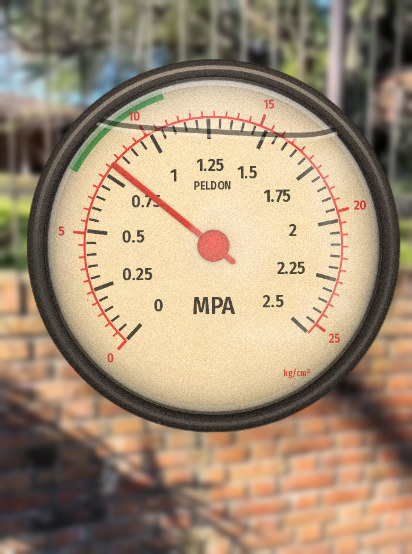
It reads 0.8 MPa
